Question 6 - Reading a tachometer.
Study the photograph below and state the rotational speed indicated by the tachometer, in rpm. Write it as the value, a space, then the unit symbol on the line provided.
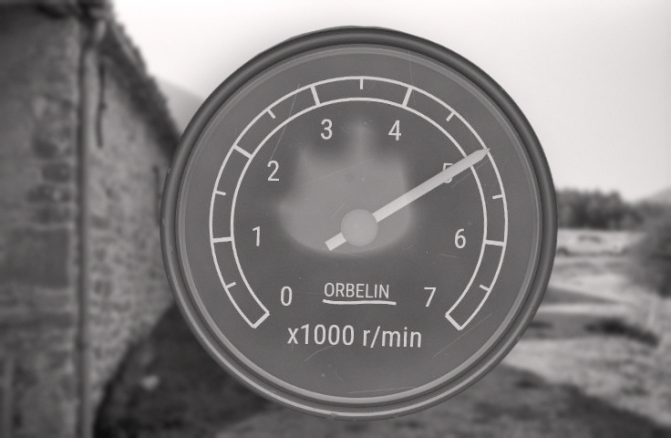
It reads 5000 rpm
